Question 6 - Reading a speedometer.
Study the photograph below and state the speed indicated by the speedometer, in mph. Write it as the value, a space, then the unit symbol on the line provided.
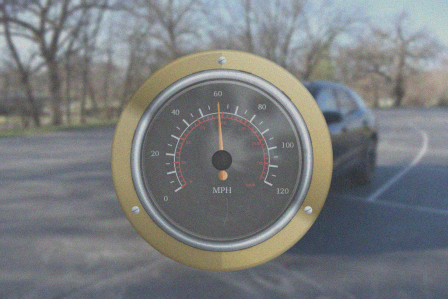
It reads 60 mph
